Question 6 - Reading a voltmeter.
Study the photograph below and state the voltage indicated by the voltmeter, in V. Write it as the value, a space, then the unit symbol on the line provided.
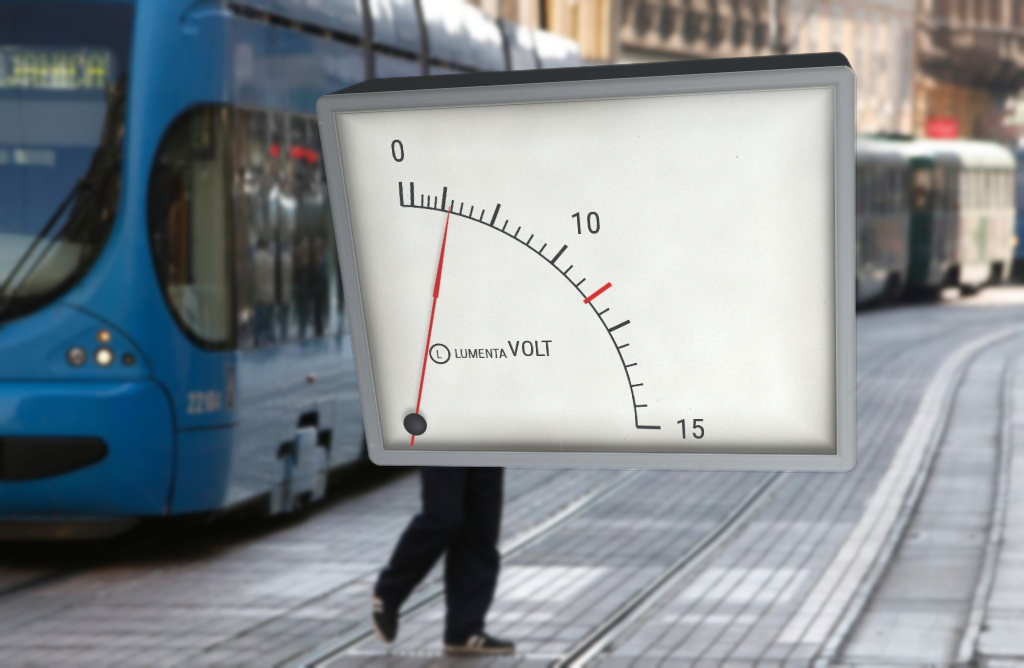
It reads 5.5 V
